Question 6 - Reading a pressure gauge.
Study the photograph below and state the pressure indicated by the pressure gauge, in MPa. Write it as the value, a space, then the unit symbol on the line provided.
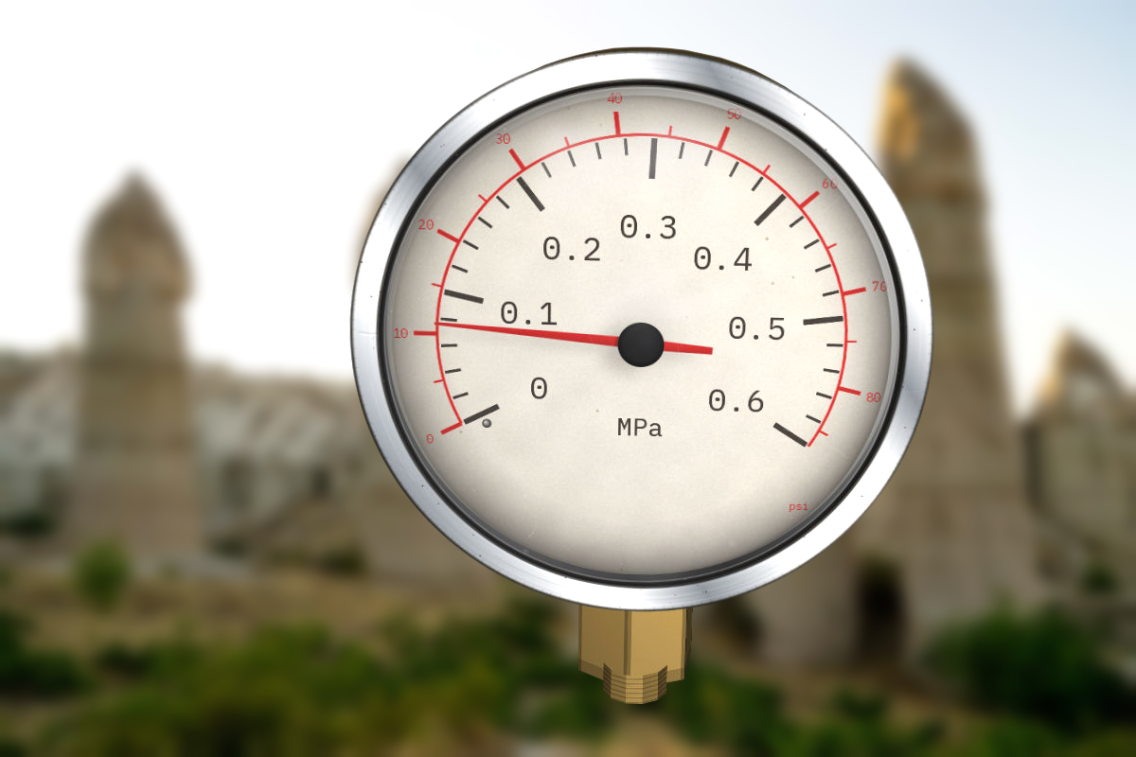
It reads 0.08 MPa
